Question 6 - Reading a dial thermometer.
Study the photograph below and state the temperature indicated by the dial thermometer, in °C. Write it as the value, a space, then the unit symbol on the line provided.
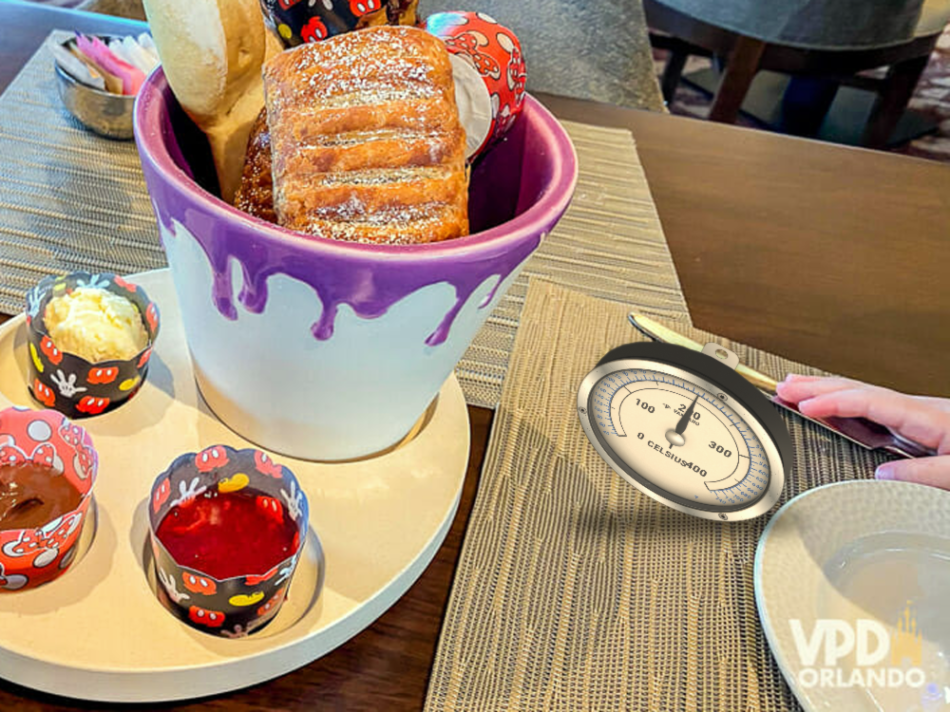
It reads 200 °C
